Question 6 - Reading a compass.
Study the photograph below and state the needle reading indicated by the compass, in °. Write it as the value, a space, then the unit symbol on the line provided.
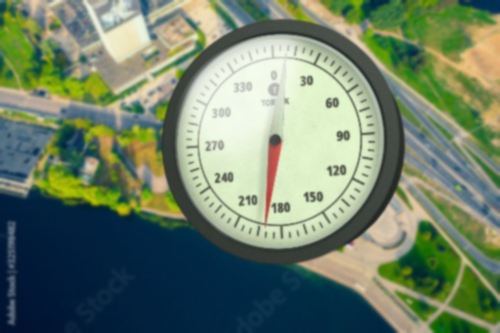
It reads 190 °
